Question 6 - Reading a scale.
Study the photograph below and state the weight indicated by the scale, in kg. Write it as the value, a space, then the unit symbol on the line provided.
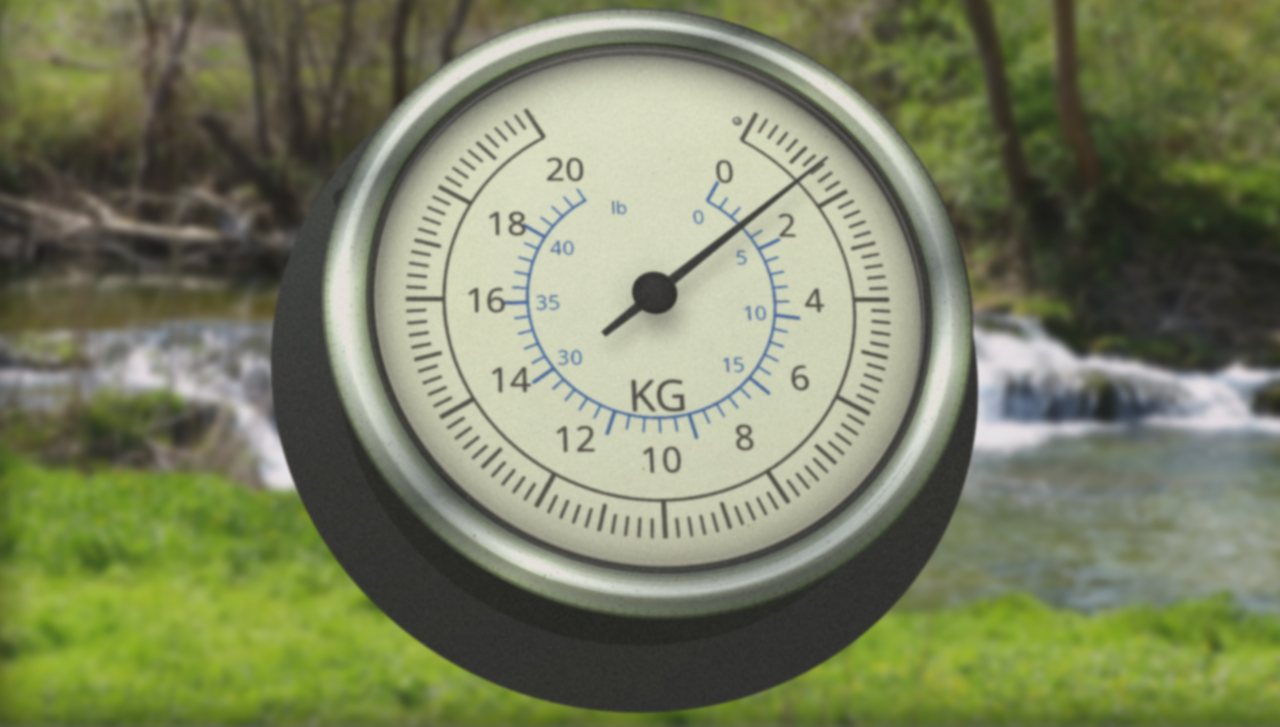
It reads 1.4 kg
